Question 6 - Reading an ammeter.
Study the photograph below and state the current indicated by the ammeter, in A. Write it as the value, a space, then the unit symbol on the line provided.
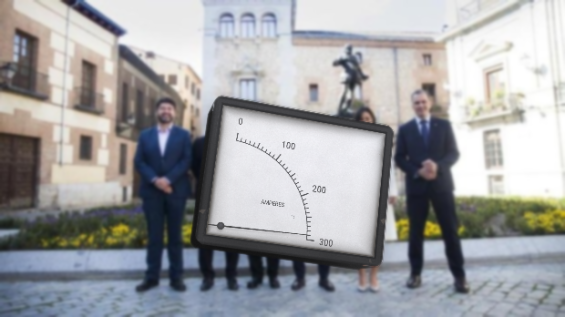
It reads 290 A
